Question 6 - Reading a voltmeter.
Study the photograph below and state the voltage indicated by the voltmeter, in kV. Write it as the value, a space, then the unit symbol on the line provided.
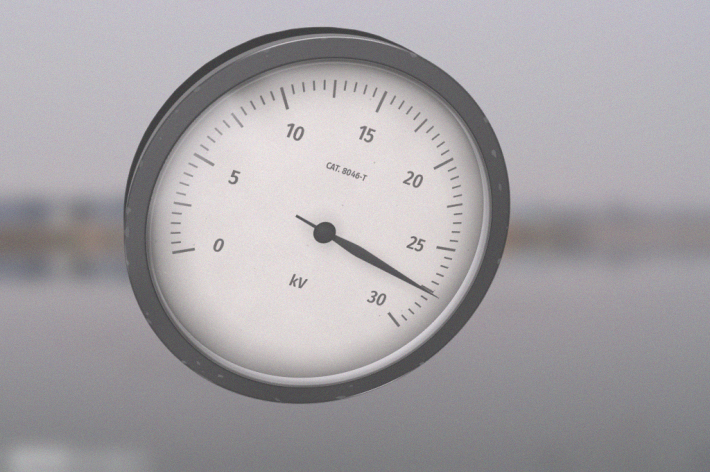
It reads 27.5 kV
